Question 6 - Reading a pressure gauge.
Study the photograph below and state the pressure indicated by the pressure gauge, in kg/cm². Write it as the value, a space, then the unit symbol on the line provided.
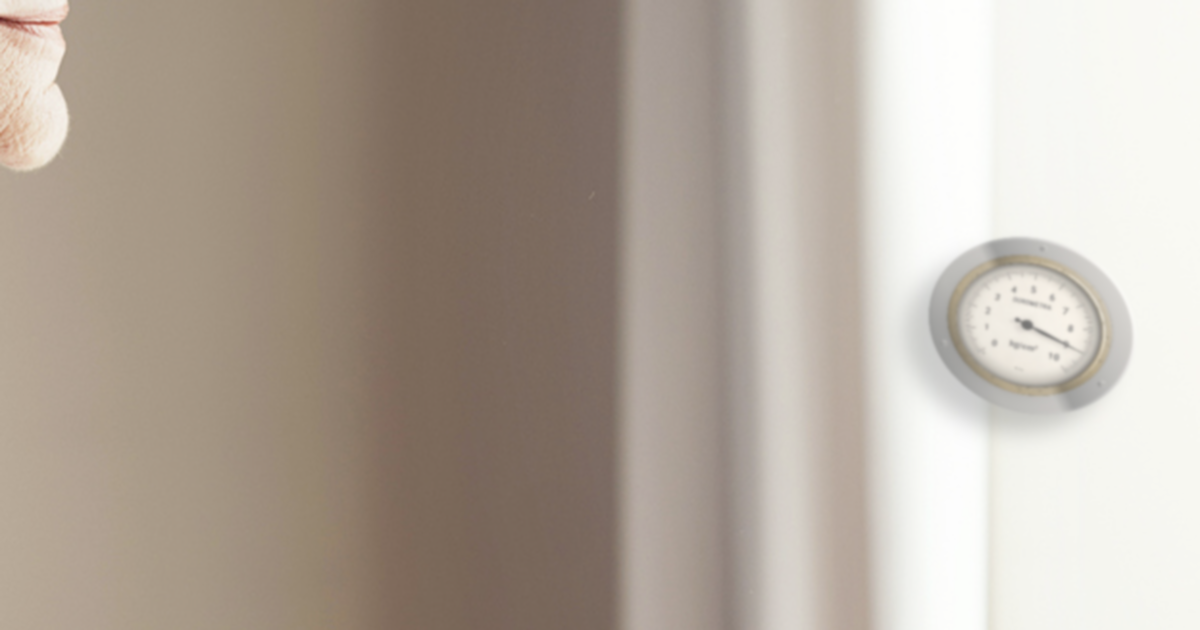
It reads 9 kg/cm²
